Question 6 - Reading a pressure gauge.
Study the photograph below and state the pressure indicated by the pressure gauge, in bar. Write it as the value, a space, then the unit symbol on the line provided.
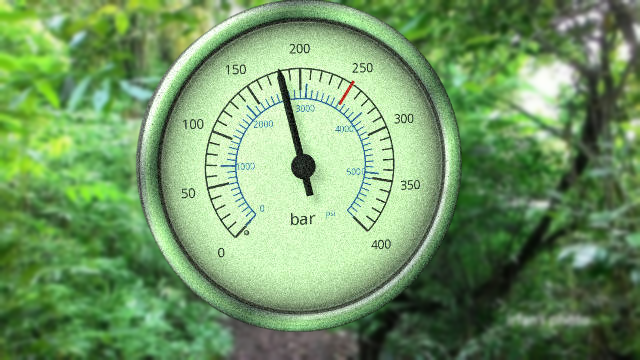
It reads 180 bar
